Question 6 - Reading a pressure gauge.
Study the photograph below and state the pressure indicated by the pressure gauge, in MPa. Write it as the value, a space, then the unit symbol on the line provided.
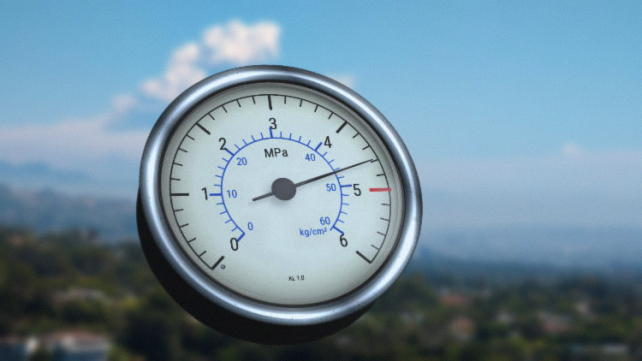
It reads 4.6 MPa
